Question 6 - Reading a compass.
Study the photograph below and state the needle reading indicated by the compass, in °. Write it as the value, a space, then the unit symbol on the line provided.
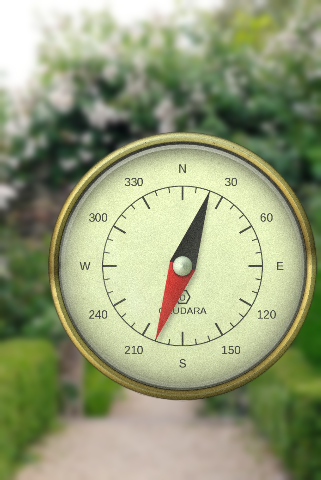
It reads 200 °
